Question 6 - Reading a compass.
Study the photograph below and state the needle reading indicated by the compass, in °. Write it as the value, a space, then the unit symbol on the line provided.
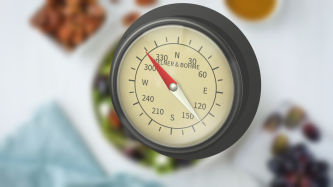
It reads 315 °
